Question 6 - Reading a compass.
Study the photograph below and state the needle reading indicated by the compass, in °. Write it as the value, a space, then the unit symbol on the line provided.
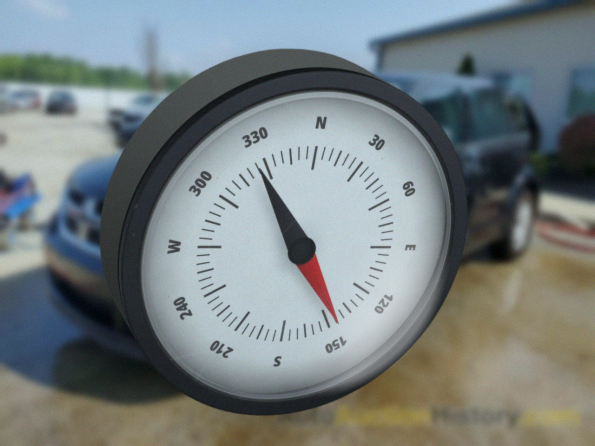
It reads 145 °
